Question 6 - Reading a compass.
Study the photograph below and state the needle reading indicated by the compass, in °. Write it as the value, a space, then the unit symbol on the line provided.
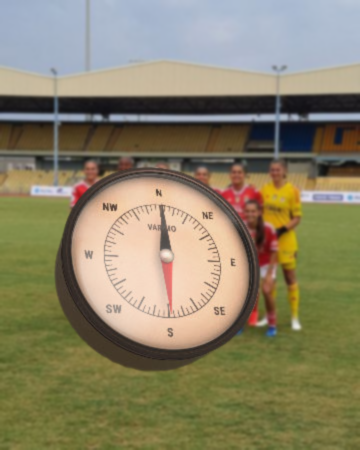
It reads 180 °
